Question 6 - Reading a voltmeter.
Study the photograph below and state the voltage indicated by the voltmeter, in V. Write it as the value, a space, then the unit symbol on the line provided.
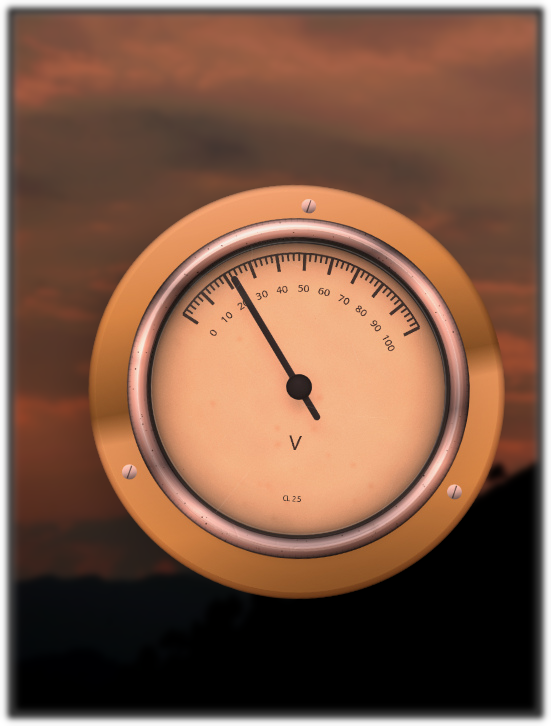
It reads 22 V
